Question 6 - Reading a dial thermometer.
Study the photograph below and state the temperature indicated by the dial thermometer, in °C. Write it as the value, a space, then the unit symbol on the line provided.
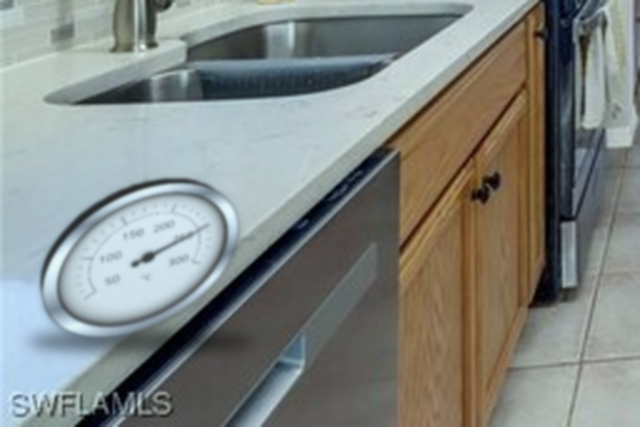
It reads 250 °C
